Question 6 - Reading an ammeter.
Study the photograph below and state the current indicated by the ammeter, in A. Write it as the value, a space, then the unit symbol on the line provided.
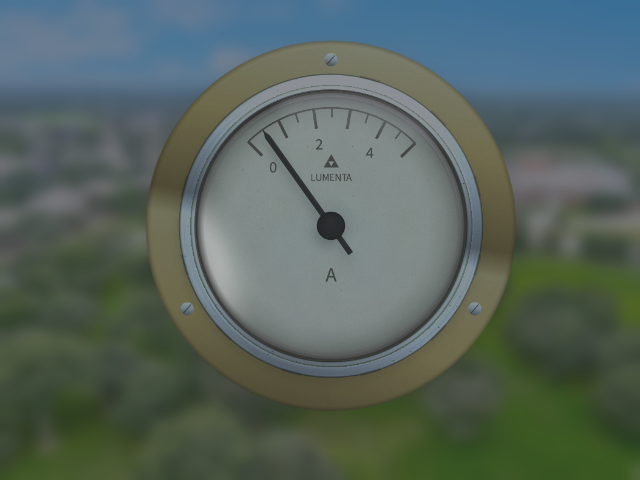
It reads 0.5 A
